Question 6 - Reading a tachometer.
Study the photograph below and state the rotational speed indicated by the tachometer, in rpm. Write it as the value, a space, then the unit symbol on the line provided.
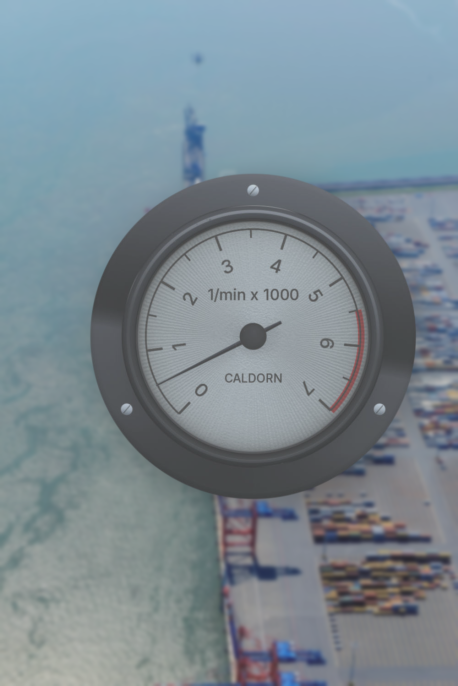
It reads 500 rpm
